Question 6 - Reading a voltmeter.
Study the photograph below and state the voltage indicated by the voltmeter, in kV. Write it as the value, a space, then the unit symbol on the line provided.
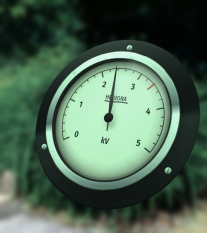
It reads 2.4 kV
